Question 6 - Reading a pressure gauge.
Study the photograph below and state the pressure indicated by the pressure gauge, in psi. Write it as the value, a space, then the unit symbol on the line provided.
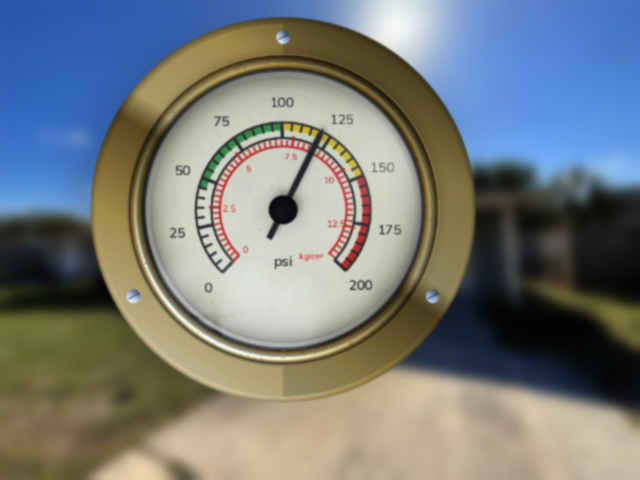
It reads 120 psi
